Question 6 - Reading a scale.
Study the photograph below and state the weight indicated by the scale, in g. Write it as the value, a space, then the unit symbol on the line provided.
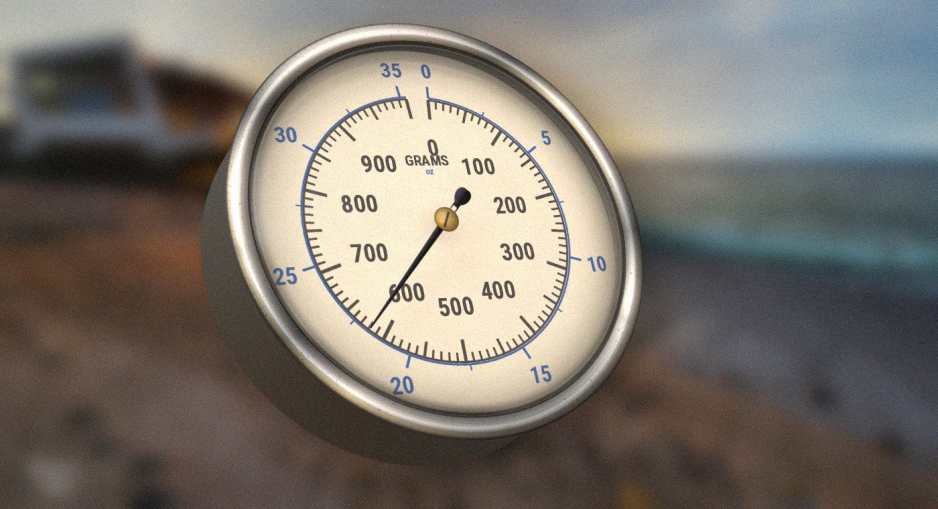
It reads 620 g
